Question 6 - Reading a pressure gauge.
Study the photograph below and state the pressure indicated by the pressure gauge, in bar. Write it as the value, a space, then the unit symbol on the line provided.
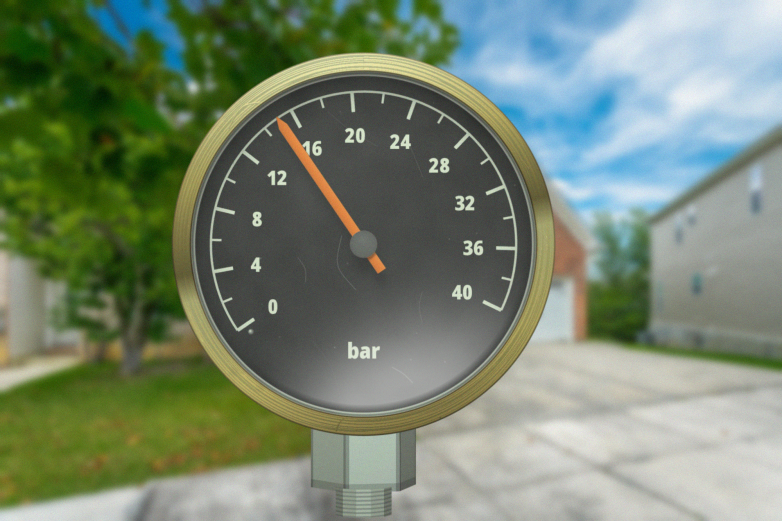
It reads 15 bar
